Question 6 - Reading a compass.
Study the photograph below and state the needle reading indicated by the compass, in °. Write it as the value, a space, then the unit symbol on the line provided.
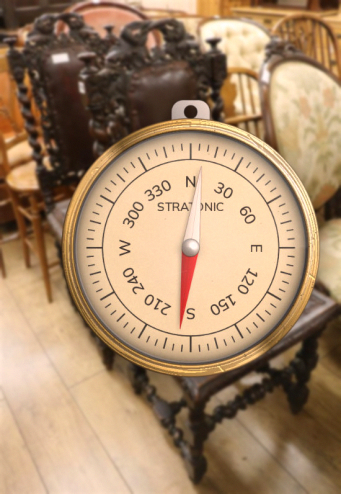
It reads 187.5 °
